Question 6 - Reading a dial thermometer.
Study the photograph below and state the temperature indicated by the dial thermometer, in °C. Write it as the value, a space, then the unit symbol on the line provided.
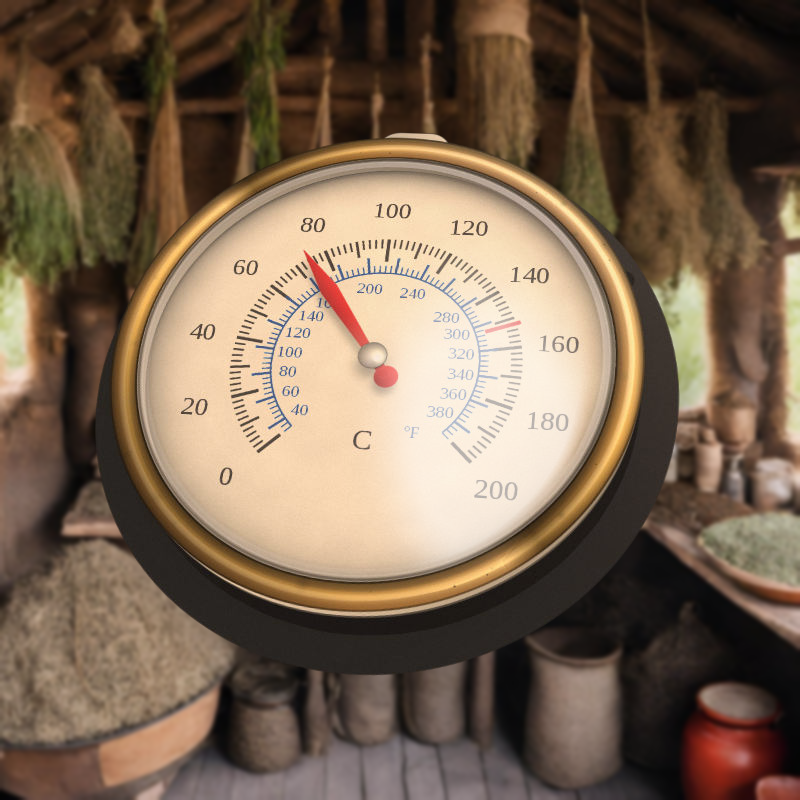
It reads 74 °C
